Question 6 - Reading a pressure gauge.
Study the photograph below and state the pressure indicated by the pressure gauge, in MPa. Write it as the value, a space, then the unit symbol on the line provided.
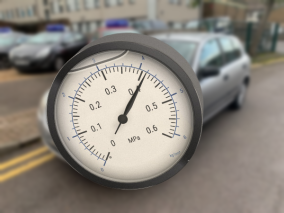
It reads 0.41 MPa
